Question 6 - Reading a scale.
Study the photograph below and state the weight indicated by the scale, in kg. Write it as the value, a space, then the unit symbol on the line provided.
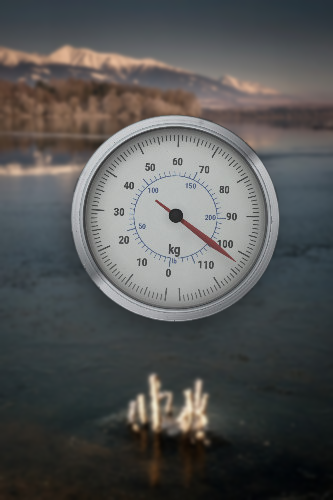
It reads 103 kg
